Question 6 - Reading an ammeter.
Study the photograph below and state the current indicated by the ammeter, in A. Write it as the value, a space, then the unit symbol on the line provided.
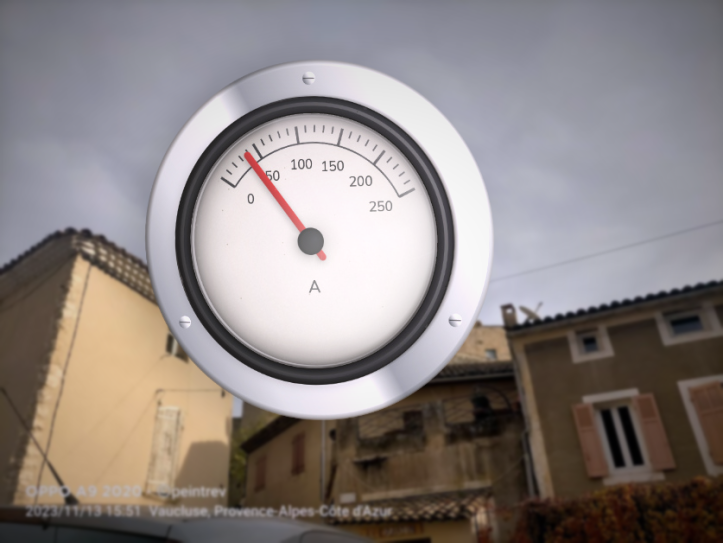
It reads 40 A
